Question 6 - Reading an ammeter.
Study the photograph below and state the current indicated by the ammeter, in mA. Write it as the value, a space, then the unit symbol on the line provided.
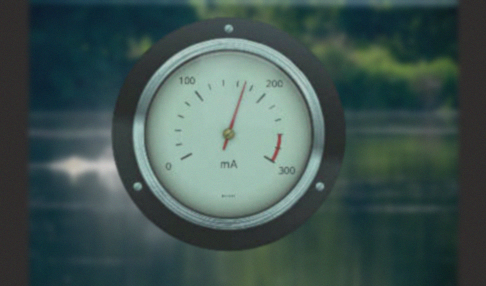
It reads 170 mA
